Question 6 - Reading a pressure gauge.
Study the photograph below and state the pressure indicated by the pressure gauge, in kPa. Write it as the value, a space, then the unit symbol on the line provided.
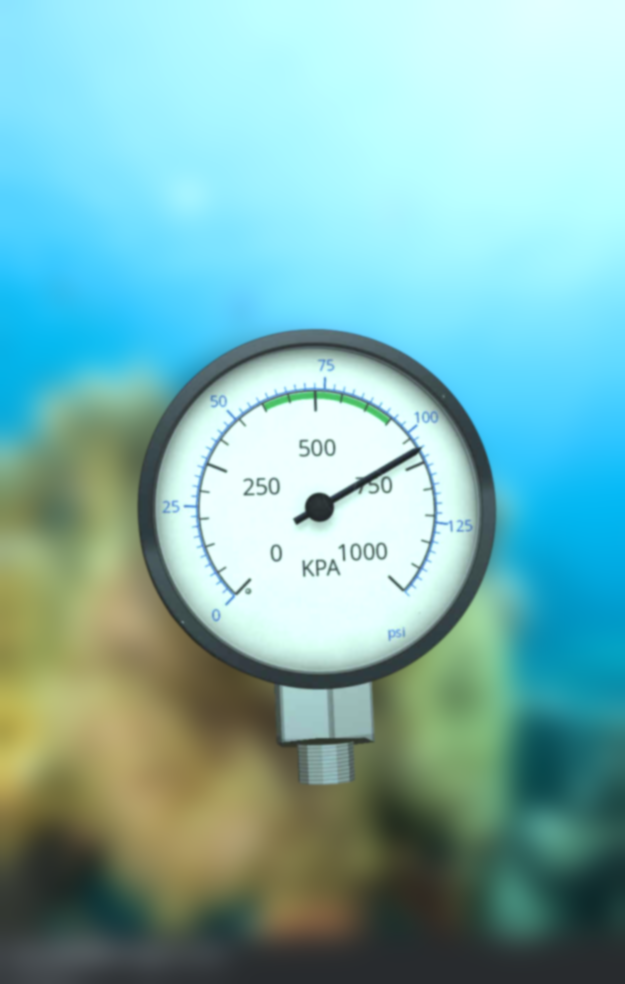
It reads 725 kPa
